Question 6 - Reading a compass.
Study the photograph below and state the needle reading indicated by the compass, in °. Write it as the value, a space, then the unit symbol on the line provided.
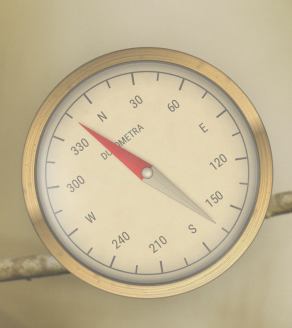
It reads 345 °
